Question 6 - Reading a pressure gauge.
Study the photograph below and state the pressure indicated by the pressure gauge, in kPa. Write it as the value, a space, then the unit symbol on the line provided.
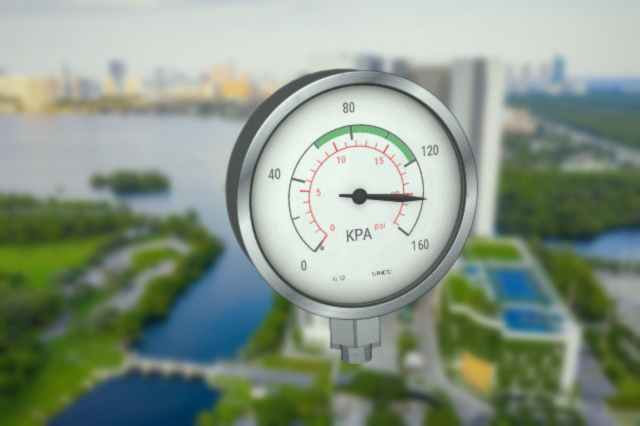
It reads 140 kPa
